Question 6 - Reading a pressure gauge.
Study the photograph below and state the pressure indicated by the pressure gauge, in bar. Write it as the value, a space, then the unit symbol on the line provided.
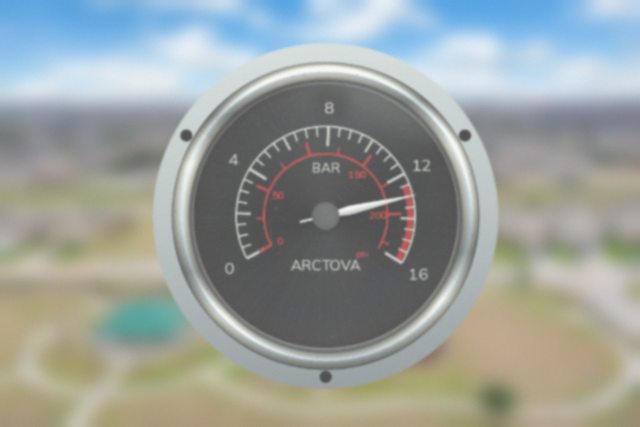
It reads 13 bar
